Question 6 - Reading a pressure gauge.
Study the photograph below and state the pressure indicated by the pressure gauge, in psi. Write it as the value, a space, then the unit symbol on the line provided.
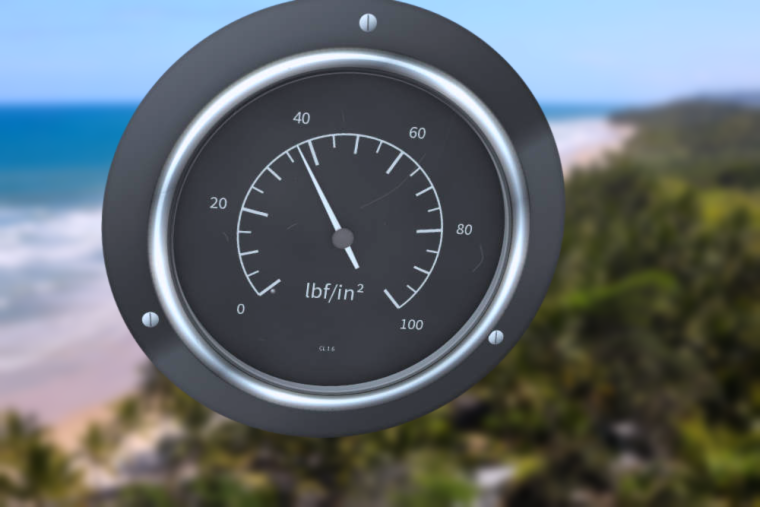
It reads 37.5 psi
